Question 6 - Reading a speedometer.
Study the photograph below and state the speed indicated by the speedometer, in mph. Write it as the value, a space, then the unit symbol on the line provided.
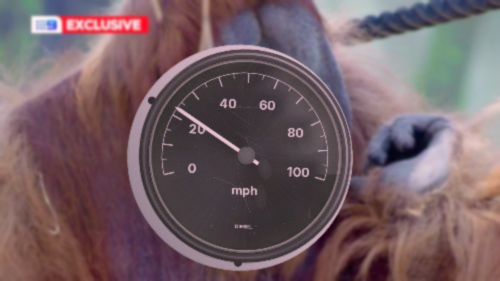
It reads 22.5 mph
